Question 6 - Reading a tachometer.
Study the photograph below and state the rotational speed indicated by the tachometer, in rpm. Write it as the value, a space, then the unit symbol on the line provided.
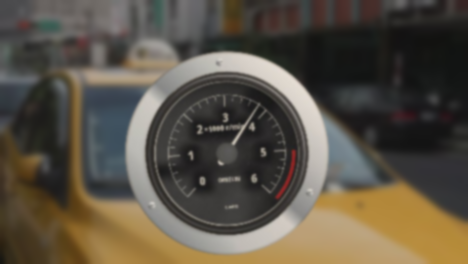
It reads 3800 rpm
